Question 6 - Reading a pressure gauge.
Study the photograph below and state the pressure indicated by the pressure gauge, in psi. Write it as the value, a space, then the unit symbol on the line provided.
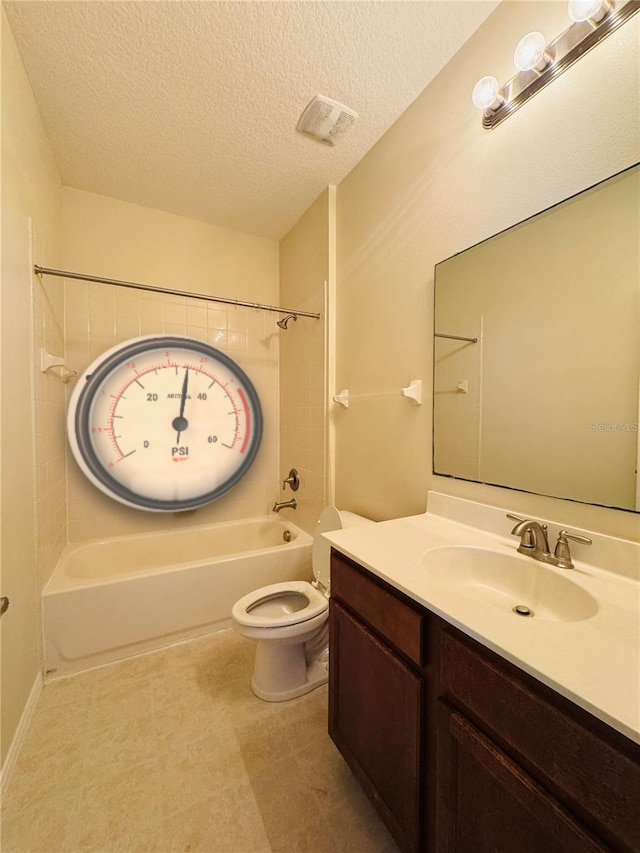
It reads 32.5 psi
